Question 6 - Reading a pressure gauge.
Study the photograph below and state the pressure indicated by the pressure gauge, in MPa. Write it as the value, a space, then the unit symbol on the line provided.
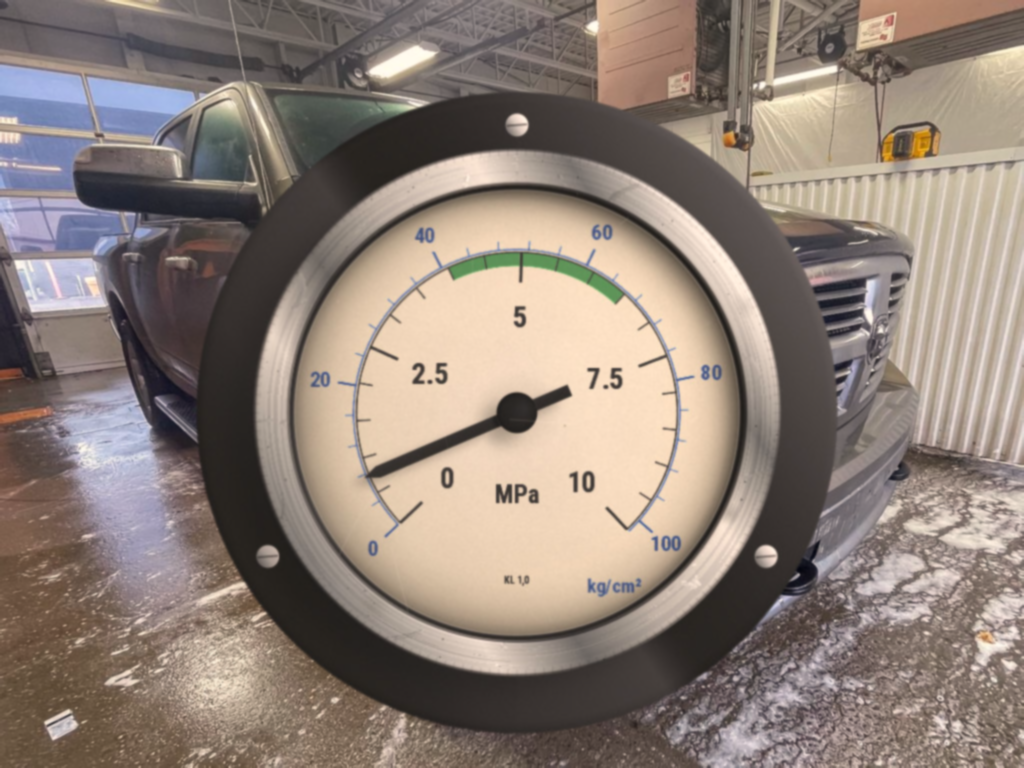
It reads 0.75 MPa
